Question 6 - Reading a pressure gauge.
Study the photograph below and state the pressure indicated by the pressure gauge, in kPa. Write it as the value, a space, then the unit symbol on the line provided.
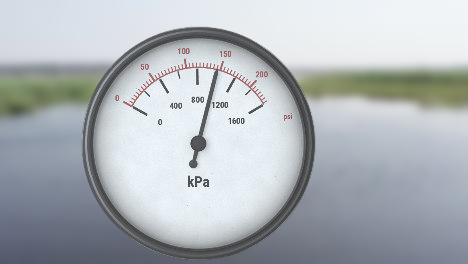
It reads 1000 kPa
